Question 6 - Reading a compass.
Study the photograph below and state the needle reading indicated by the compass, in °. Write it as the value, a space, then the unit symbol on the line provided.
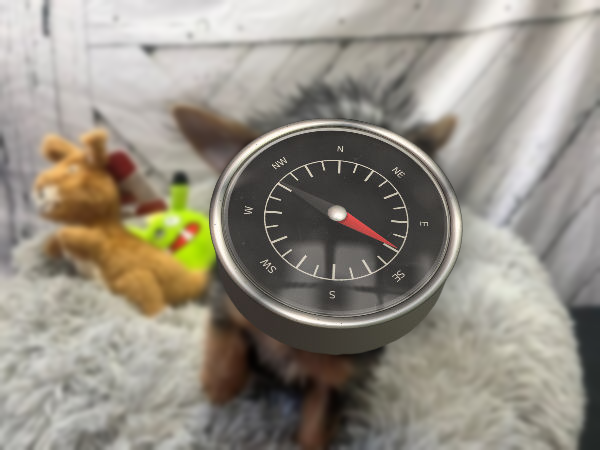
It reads 120 °
